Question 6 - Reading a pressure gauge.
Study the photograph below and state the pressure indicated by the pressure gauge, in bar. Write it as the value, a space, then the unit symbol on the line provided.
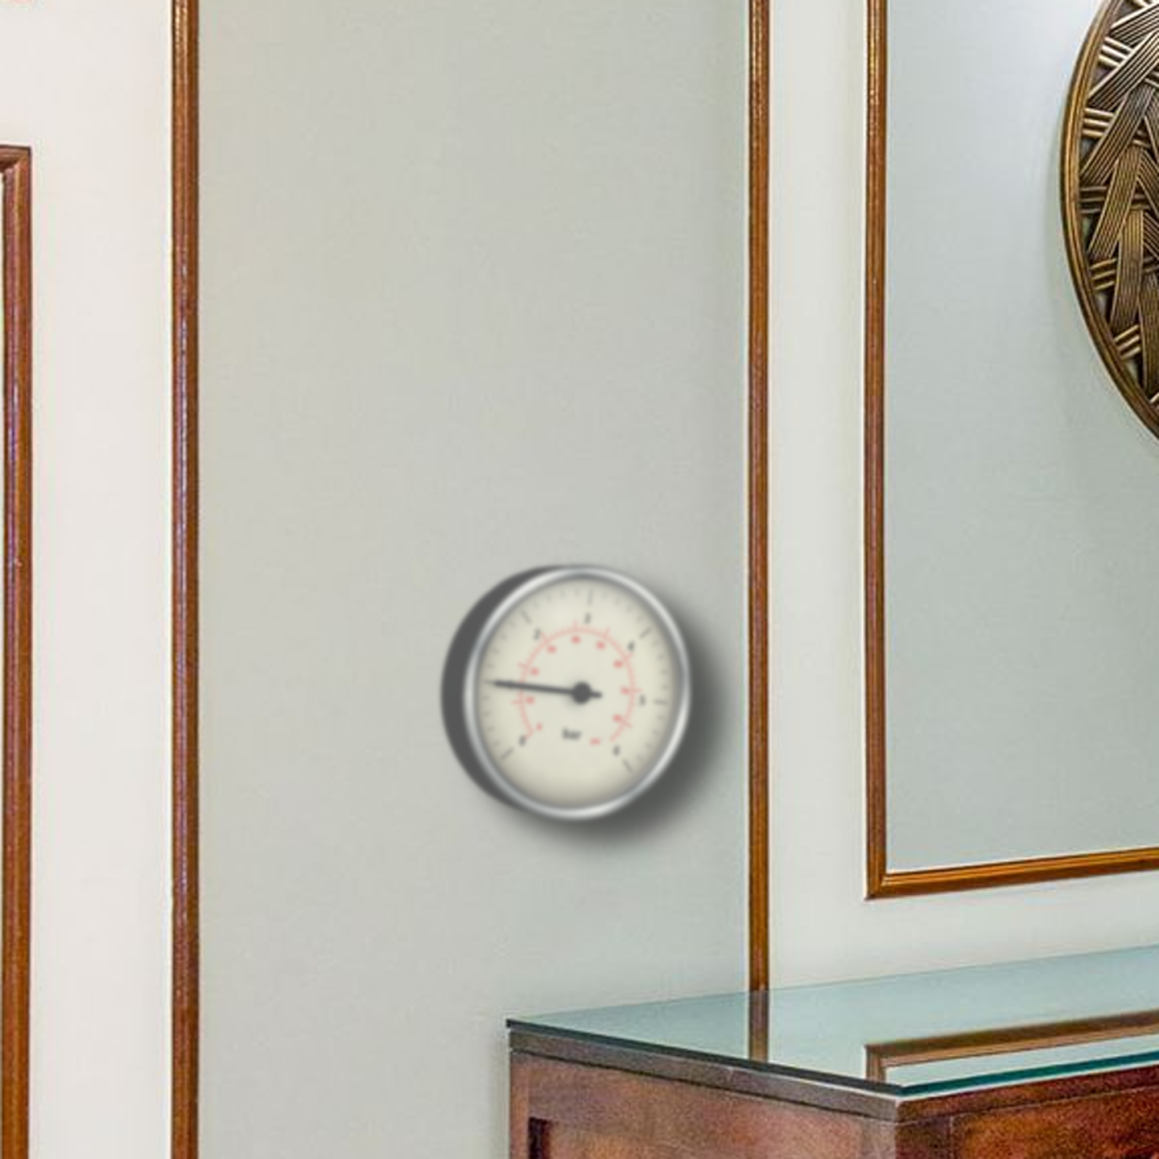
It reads 1 bar
